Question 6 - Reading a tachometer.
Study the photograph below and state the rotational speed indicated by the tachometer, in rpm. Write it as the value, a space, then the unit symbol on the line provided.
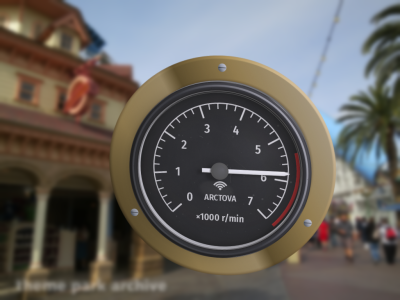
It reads 5800 rpm
